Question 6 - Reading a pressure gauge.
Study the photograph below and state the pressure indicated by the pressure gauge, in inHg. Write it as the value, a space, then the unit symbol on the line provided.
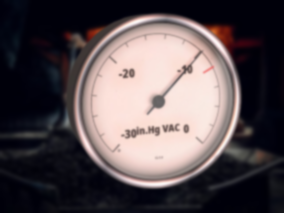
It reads -10 inHg
